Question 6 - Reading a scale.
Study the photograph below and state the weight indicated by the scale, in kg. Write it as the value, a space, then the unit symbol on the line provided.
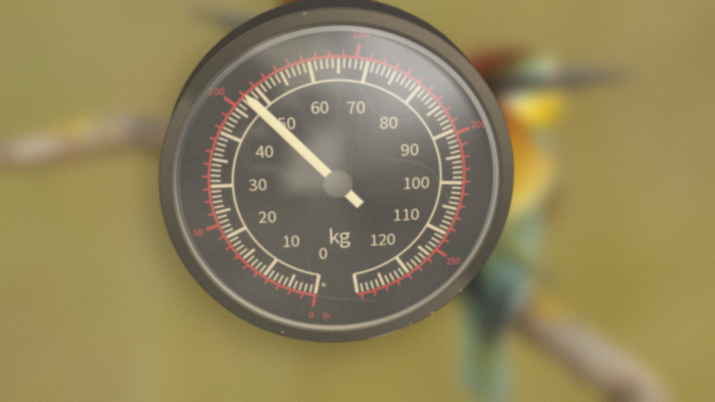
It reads 48 kg
